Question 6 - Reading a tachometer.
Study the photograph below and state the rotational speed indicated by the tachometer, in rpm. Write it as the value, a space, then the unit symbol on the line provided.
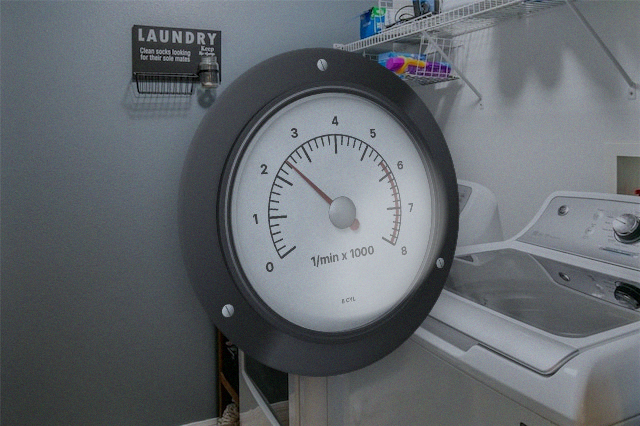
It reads 2400 rpm
